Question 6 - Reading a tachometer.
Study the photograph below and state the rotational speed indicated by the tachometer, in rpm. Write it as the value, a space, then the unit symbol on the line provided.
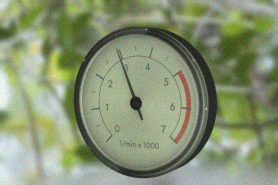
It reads 3000 rpm
